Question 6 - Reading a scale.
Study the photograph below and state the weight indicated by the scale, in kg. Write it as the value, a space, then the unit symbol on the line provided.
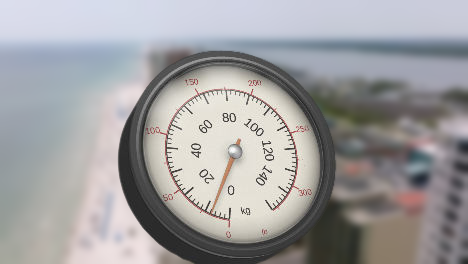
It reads 8 kg
